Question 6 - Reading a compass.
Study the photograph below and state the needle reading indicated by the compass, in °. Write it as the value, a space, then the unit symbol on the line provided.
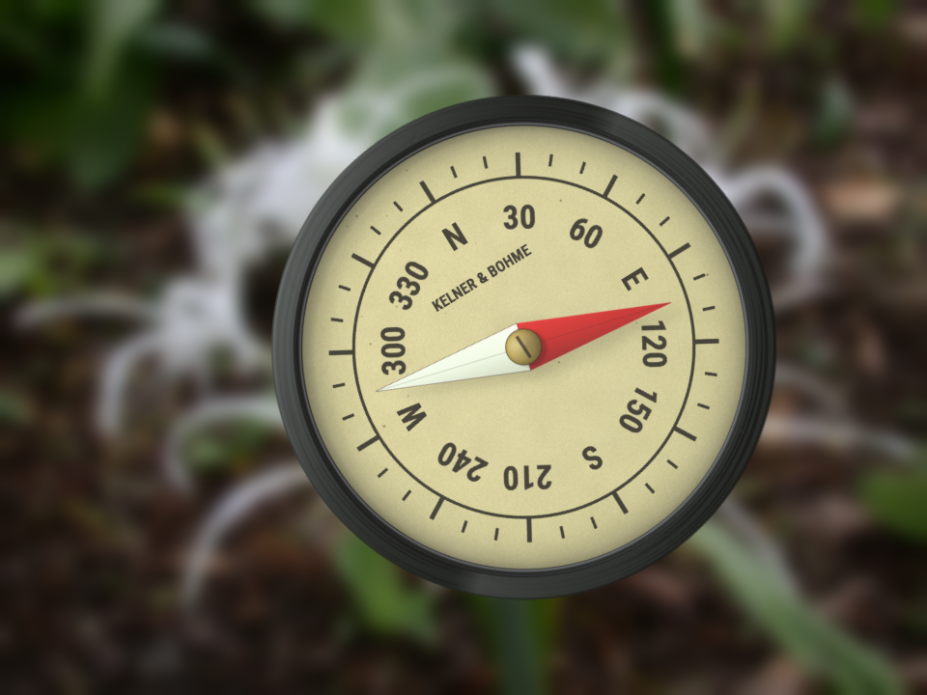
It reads 105 °
